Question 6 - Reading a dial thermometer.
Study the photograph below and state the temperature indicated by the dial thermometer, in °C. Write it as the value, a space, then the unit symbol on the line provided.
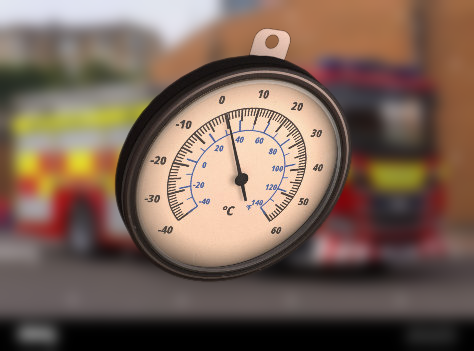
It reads 0 °C
